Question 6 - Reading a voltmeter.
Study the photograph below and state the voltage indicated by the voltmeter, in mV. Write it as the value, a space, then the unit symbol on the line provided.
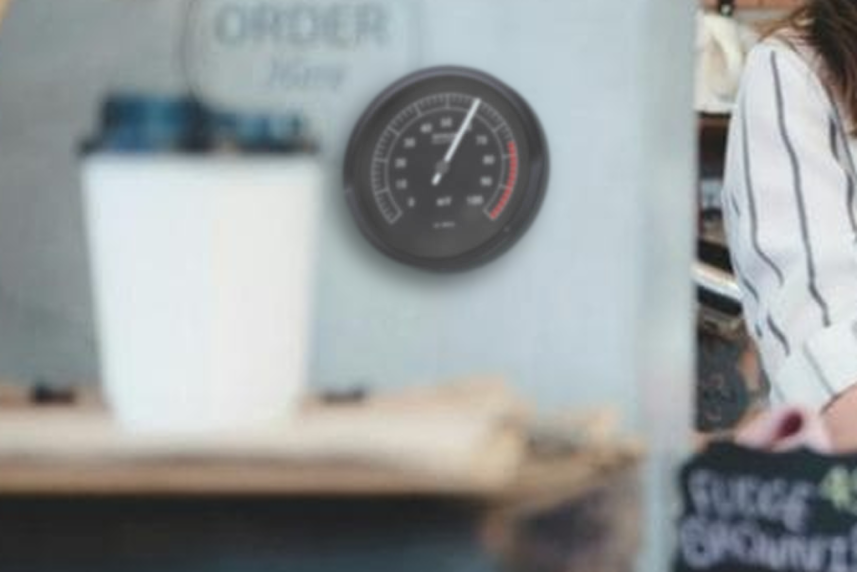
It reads 60 mV
